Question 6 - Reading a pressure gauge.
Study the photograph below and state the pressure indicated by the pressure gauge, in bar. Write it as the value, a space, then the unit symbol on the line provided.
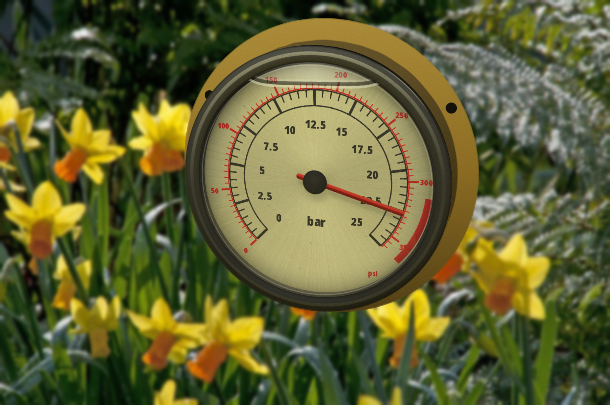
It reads 22.5 bar
